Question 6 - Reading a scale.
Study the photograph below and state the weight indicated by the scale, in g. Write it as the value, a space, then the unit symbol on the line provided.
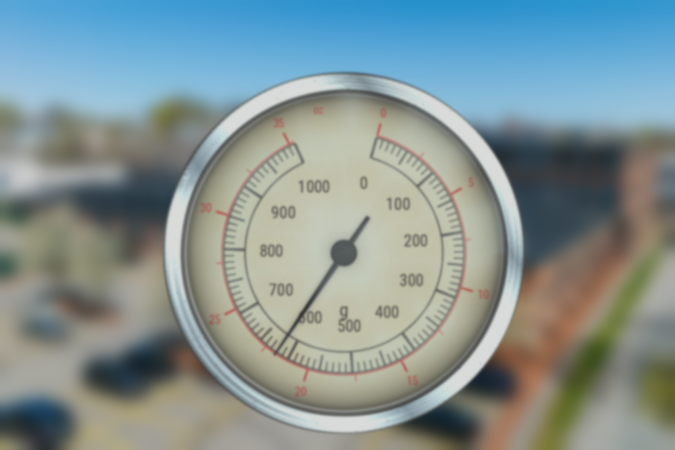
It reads 620 g
